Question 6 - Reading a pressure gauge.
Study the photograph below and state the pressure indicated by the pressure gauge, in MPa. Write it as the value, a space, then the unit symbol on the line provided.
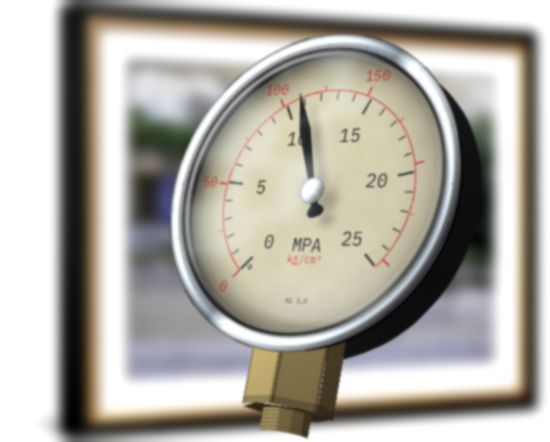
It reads 11 MPa
